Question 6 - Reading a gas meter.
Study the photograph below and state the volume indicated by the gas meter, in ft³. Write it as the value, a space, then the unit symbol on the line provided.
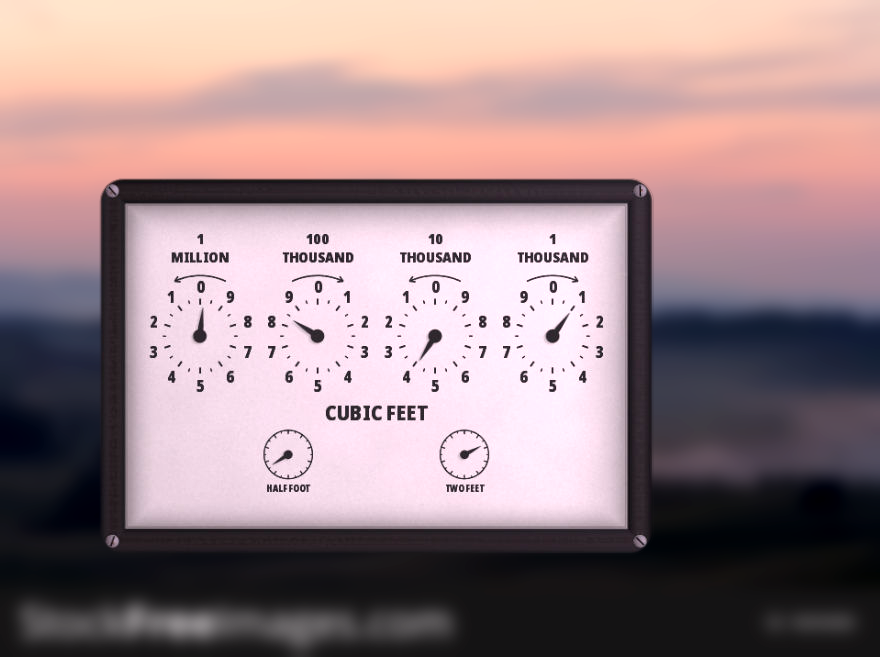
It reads 984100 ft³
